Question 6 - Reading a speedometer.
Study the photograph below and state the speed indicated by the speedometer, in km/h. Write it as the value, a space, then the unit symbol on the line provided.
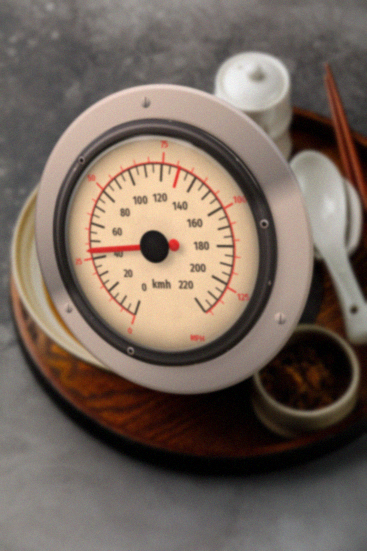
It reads 45 km/h
